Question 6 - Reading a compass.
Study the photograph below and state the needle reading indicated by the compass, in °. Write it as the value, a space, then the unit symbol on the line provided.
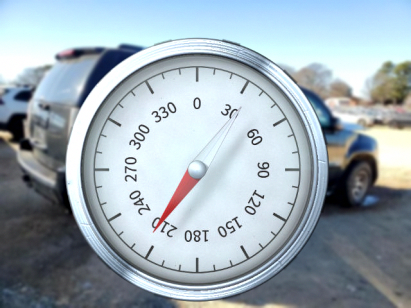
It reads 215 °
